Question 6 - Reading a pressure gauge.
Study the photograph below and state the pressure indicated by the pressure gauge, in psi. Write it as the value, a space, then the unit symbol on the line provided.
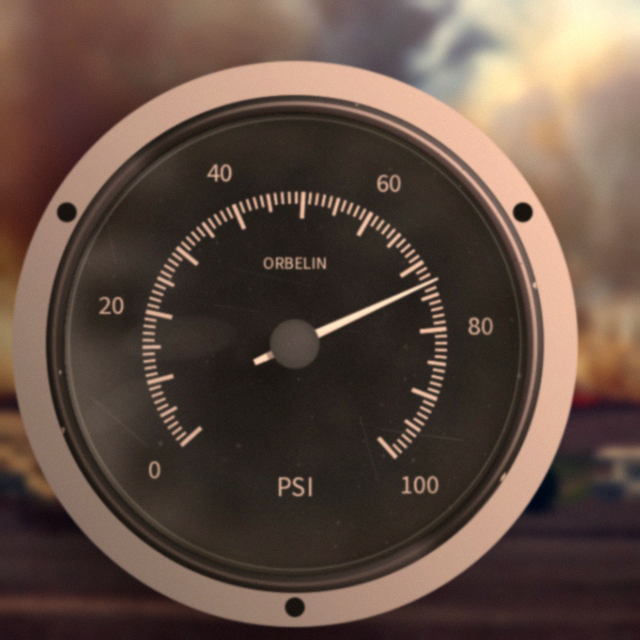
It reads 73 psi
